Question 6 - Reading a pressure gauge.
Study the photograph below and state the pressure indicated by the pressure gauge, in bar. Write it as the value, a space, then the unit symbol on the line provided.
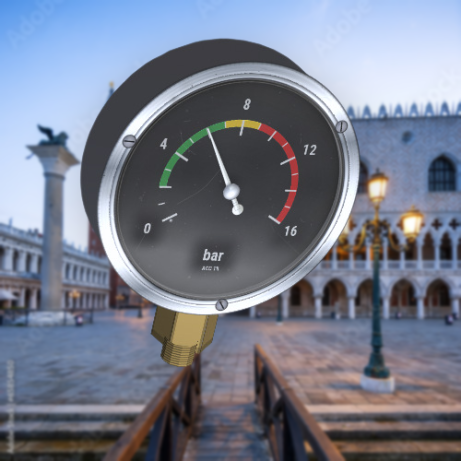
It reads 6 bar
